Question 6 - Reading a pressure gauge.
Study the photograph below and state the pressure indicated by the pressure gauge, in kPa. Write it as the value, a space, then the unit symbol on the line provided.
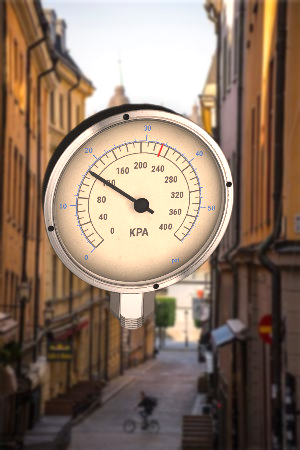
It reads 120 kPa
